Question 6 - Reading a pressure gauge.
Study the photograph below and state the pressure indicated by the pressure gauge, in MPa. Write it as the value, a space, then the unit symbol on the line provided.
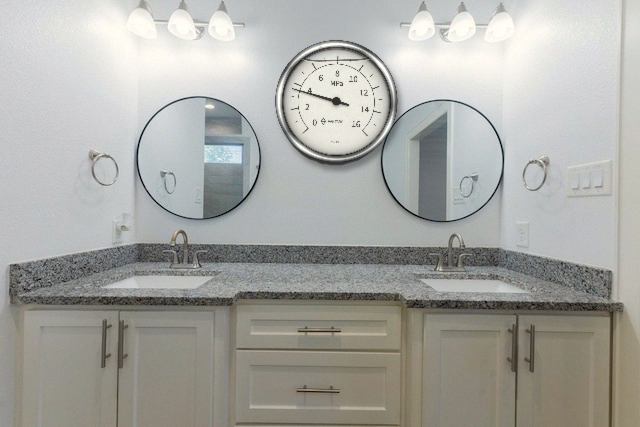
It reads 3.5 MPa
